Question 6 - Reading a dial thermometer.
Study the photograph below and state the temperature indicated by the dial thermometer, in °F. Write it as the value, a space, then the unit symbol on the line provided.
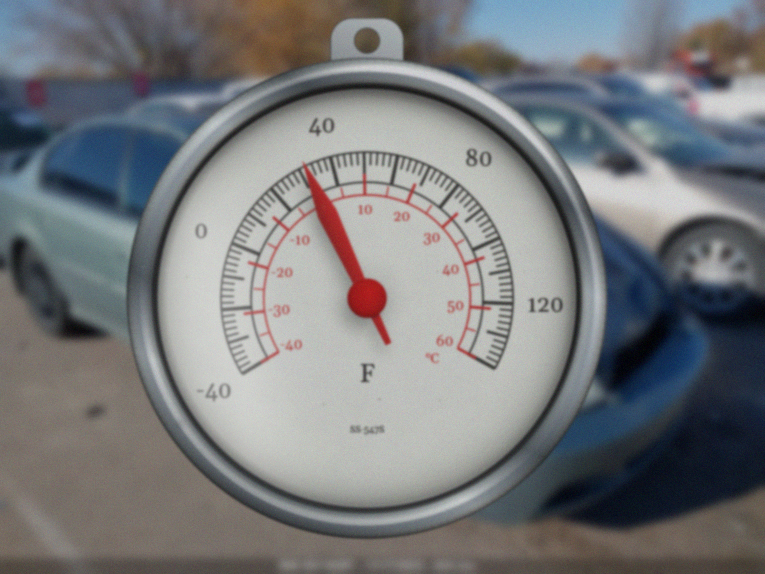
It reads 32 °F
